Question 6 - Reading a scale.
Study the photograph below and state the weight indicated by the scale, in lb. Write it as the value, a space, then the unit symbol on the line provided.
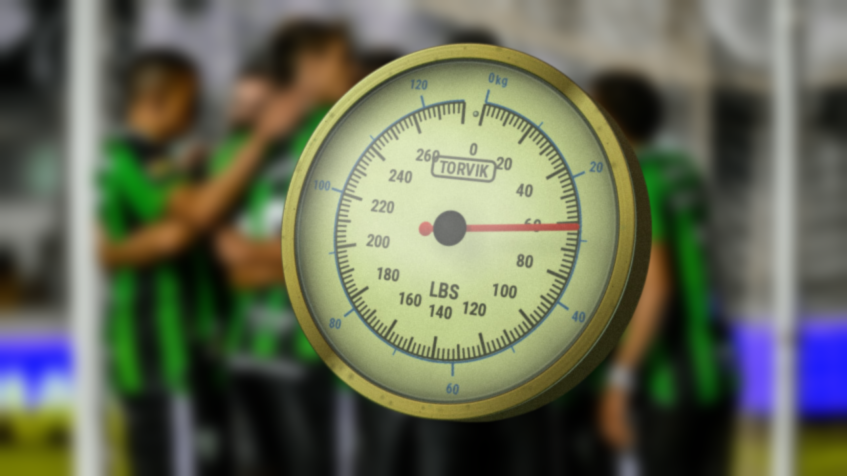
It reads 62 lb
